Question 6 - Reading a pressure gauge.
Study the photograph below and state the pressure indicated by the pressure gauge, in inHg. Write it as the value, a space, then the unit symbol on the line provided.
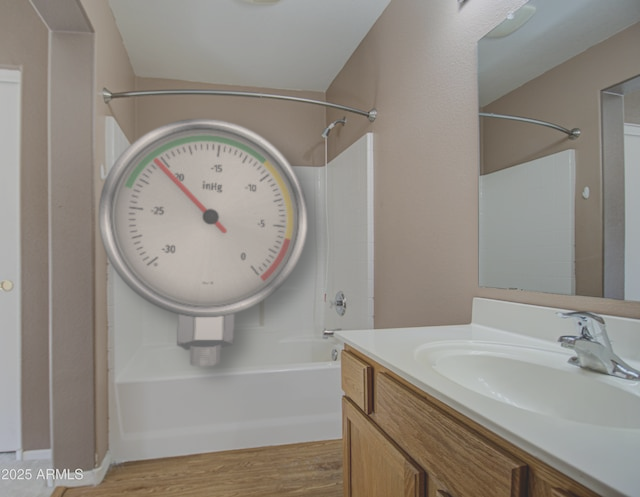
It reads -20.5 inHg
